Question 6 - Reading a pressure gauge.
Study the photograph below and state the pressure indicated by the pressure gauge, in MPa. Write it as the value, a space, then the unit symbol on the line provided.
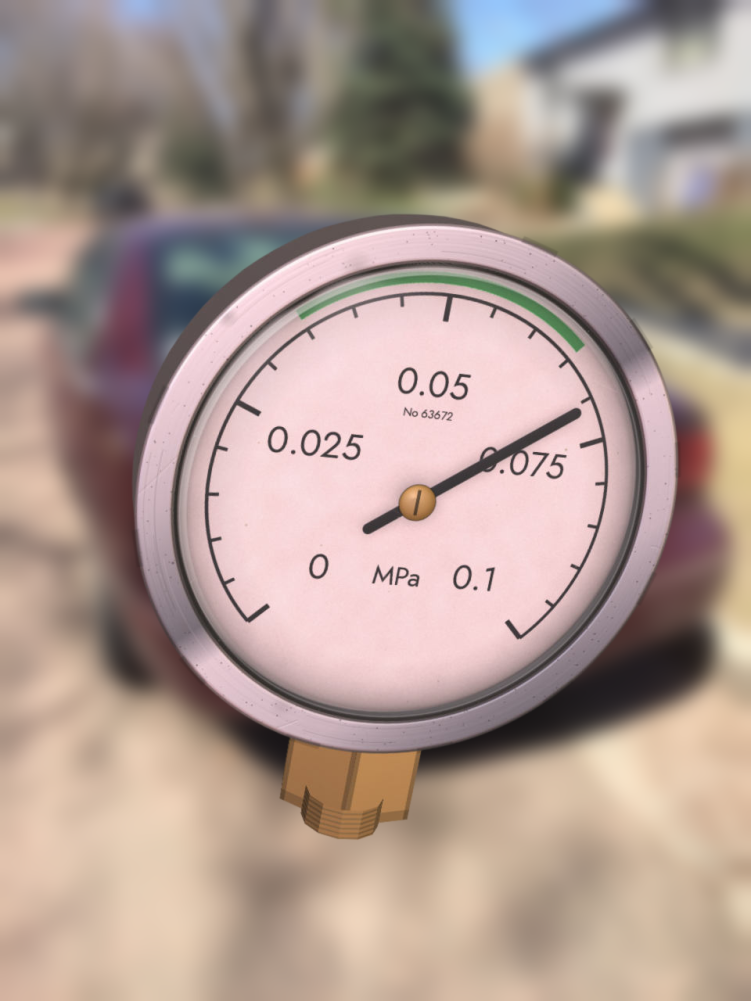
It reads 0.07 MPa
